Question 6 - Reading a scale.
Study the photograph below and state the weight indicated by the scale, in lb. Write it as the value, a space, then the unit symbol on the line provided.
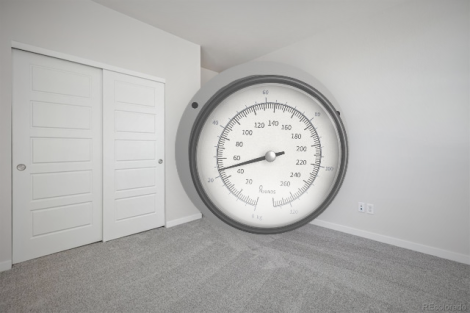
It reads 50 lb
